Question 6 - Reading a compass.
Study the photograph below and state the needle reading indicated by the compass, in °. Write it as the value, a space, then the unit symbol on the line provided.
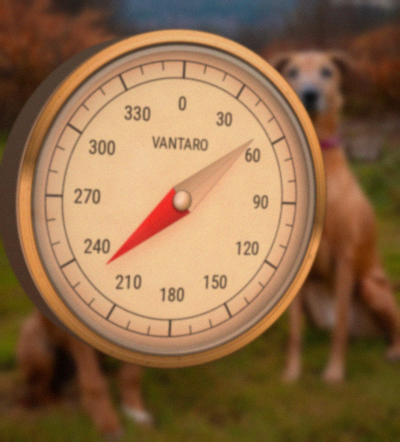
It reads 230 °
